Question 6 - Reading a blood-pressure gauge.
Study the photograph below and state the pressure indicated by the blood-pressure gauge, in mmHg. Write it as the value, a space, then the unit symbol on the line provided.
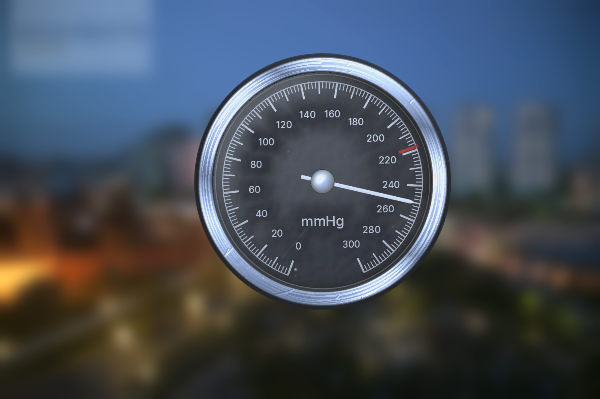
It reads 250 mmHg
